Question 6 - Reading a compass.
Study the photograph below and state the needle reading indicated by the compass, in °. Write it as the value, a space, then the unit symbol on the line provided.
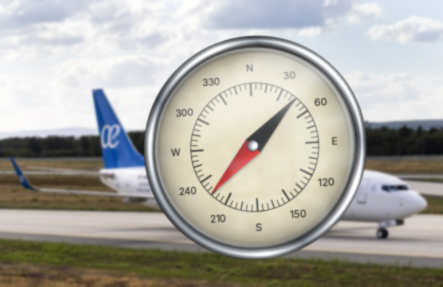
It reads 225 °
